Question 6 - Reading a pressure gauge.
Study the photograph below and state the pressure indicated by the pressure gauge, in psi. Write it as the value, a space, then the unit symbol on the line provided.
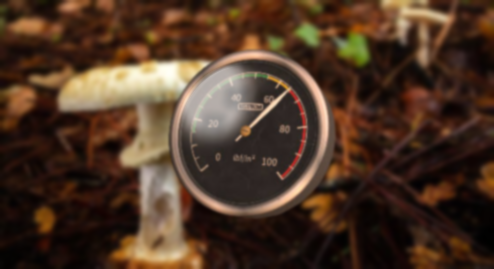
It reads 65 psi
